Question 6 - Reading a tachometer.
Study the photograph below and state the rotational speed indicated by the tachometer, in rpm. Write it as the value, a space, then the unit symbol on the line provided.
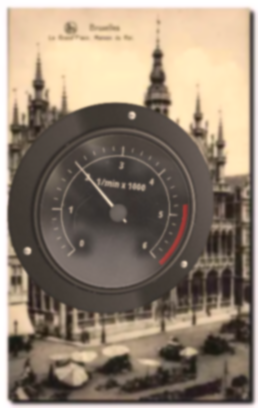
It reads 2000 rpm
